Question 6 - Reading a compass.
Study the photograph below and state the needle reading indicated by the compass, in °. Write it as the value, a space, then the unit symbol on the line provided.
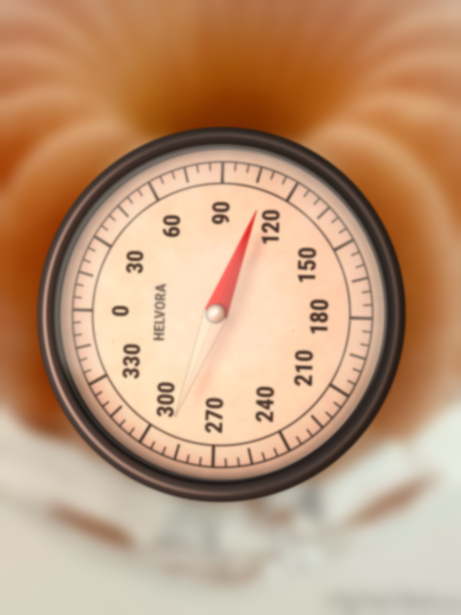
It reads 110 °
